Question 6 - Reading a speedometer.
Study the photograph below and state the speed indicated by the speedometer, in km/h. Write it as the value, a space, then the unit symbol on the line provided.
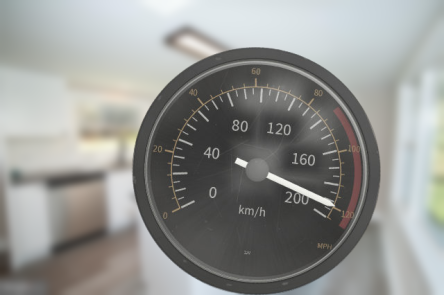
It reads 192.5 km/h
